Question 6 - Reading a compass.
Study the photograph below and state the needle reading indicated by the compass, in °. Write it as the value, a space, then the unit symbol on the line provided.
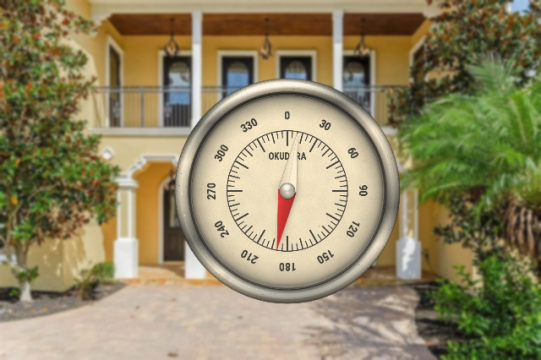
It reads 190 °
